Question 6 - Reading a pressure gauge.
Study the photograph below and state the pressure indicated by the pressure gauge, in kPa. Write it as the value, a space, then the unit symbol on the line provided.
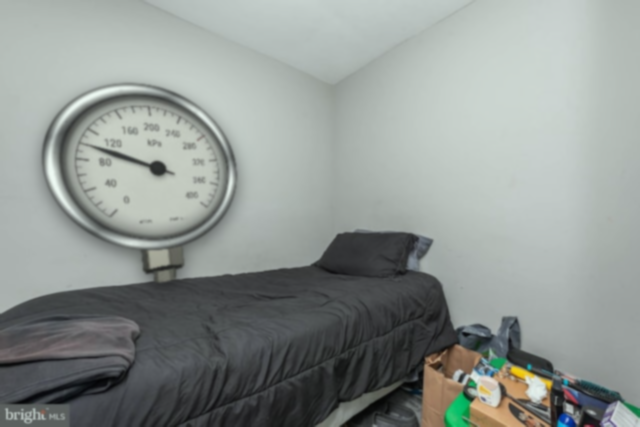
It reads 100 kPa
